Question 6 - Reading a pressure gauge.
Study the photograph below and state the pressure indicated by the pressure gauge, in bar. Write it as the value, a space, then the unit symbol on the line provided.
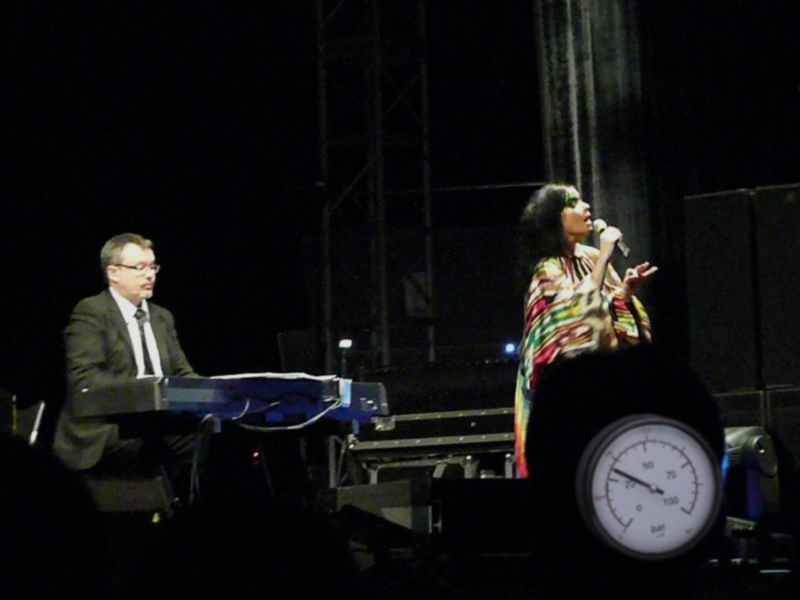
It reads 30 bar
